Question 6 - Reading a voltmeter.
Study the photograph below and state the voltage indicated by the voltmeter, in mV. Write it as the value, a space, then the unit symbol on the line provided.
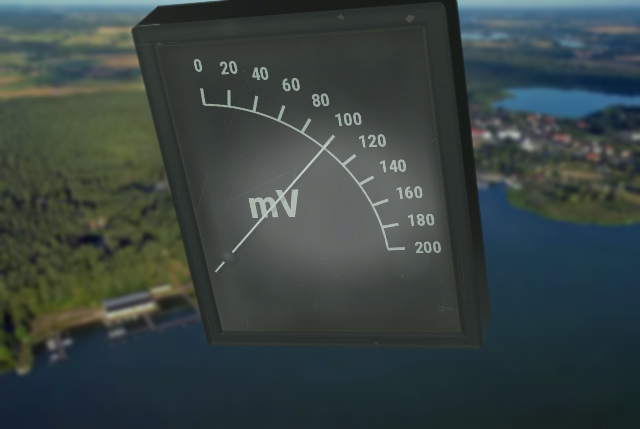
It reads 100 mV
